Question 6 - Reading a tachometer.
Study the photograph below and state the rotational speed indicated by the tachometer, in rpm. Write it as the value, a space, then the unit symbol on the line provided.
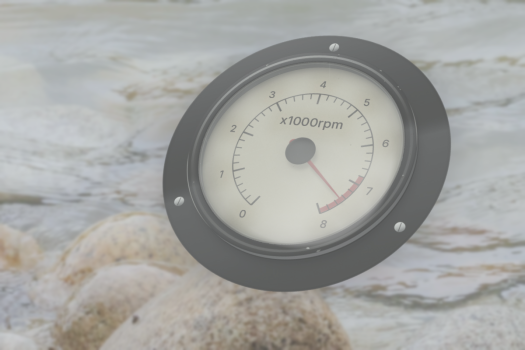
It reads 7500 rpm
